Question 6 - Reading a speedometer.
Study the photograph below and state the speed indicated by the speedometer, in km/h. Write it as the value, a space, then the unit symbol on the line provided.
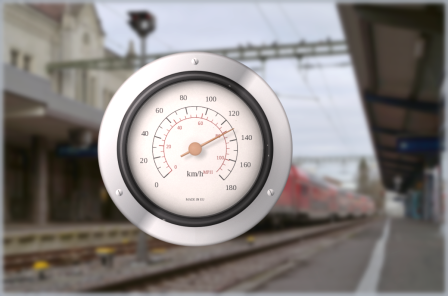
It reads 130 km/h
